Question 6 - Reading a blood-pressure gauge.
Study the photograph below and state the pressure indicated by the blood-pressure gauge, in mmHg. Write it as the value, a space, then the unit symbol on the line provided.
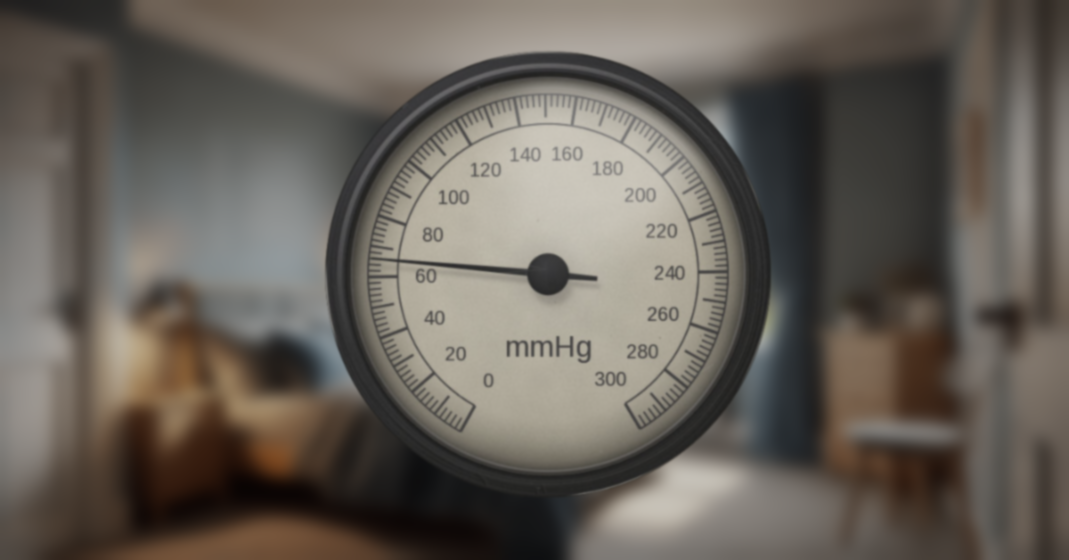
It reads 66 mmHg
